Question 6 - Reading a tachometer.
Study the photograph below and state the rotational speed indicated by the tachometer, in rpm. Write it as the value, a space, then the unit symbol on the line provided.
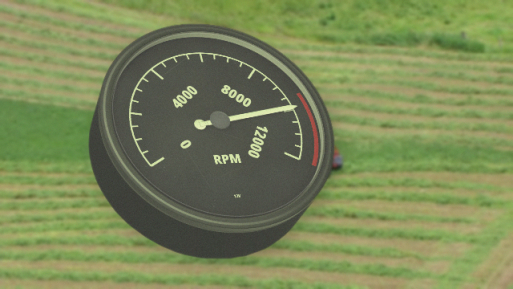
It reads 10000 rpm
